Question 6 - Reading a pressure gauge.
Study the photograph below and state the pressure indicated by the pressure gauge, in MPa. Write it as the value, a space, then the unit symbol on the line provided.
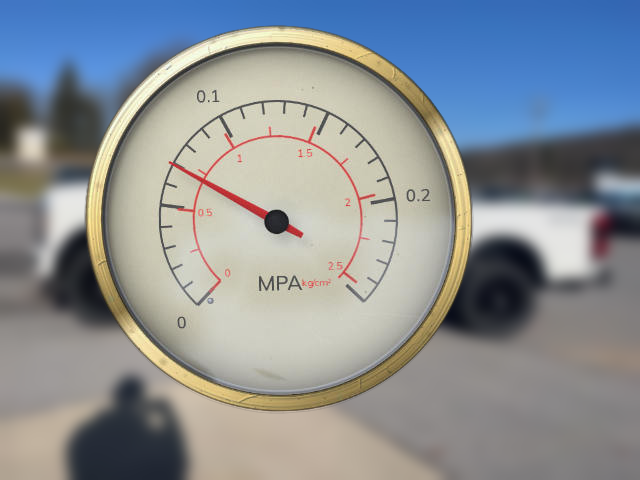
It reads 0.07 MPa
